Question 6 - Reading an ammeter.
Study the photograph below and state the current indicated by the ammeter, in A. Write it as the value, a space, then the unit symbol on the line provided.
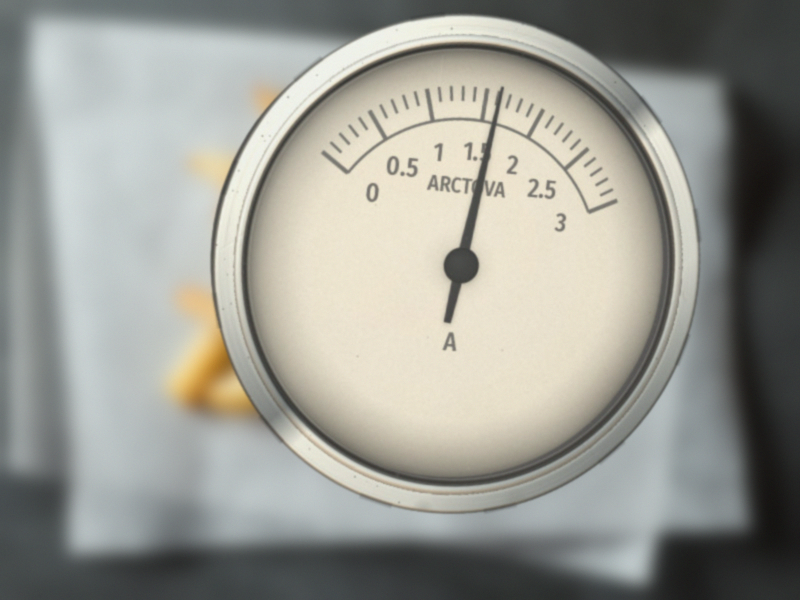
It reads 1.6 A
